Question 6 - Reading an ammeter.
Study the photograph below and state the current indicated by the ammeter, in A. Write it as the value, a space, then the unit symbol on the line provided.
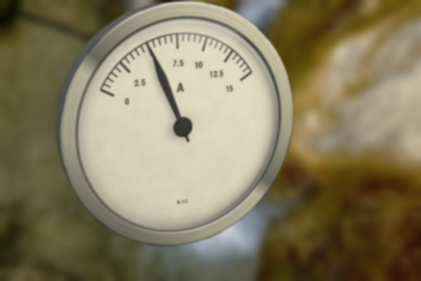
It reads 5 A
